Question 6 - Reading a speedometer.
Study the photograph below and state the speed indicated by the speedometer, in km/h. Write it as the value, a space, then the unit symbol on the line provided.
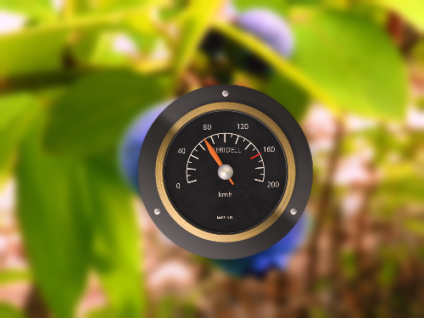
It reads 70 km/h
